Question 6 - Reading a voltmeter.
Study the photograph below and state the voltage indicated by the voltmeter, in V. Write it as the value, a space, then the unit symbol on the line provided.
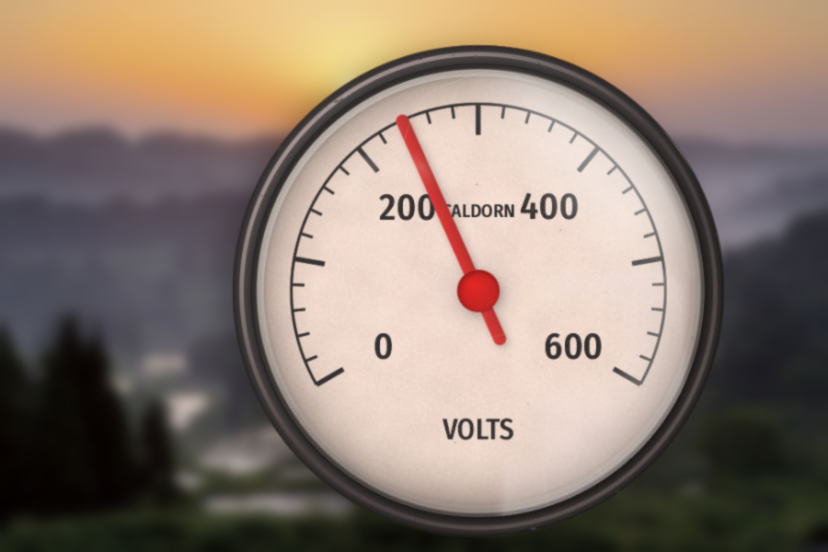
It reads 240 V
